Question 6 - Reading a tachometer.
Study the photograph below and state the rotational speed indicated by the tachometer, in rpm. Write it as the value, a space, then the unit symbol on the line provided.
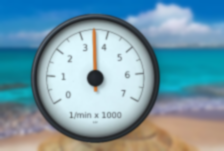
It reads 3500 rpm
